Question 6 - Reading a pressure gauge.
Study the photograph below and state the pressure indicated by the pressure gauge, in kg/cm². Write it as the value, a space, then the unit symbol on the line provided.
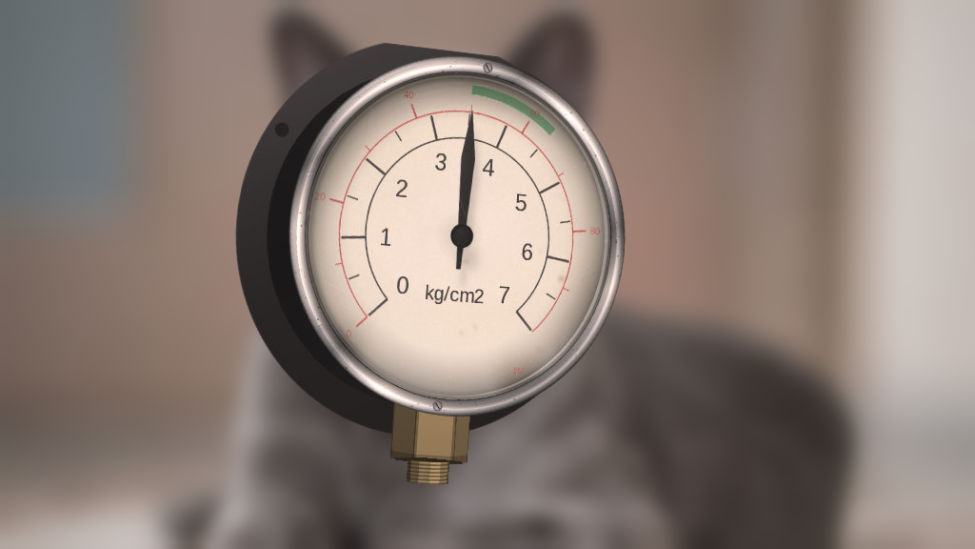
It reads 3.5 kg/cm²
